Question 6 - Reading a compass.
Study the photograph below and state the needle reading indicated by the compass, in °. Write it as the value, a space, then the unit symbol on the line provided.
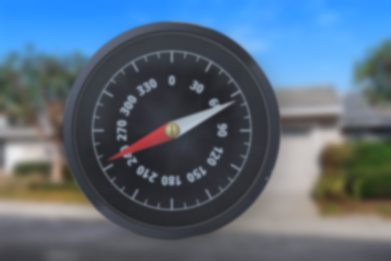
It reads 245 °
